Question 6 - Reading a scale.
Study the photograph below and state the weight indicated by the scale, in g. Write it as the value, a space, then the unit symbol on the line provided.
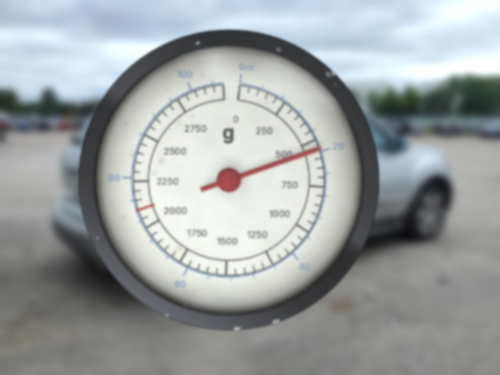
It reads 550 g
